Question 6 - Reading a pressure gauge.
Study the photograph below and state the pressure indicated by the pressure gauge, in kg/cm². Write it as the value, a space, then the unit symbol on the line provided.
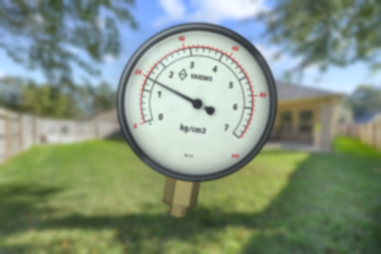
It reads 1.4 kg/cm²
